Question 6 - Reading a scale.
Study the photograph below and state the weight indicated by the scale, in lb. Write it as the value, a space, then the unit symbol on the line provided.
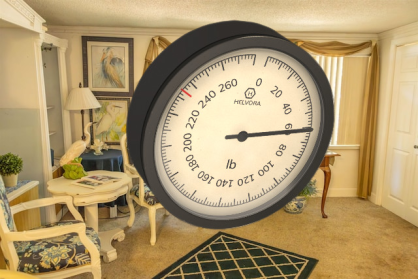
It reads 60 lb
